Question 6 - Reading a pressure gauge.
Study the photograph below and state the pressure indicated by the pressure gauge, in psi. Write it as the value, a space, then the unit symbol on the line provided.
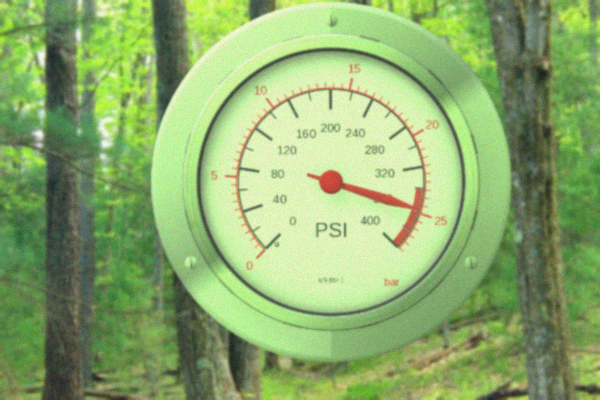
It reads 360 psi
